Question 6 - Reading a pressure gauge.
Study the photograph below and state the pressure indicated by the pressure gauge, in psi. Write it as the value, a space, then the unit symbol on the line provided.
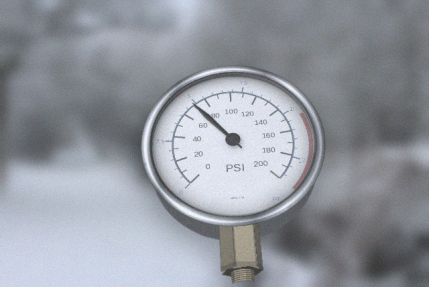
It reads 70 psi
